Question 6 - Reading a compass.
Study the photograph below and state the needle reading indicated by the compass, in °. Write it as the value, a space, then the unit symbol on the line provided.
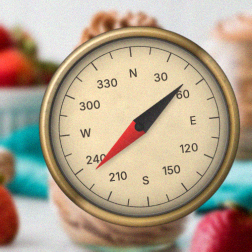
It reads 232.5 °
